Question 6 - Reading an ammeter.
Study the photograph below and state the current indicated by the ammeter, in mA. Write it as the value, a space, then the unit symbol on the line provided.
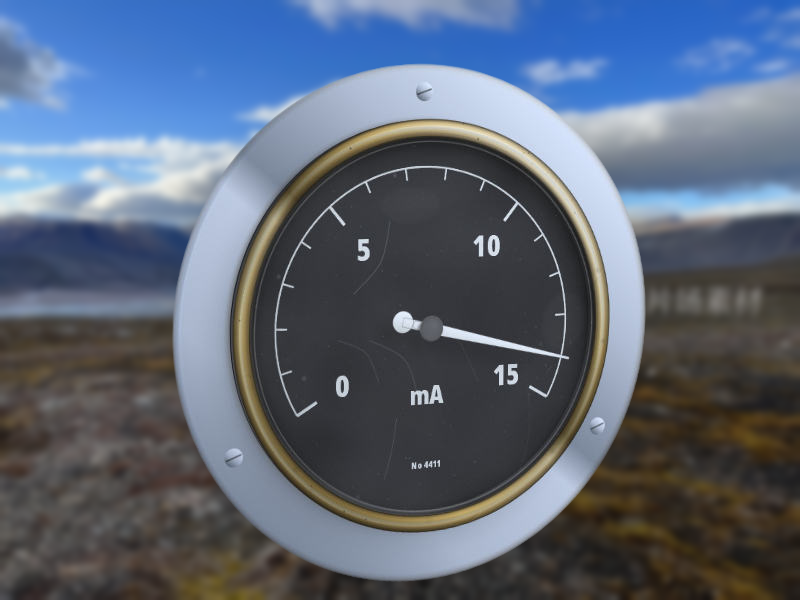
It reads 14 mA
